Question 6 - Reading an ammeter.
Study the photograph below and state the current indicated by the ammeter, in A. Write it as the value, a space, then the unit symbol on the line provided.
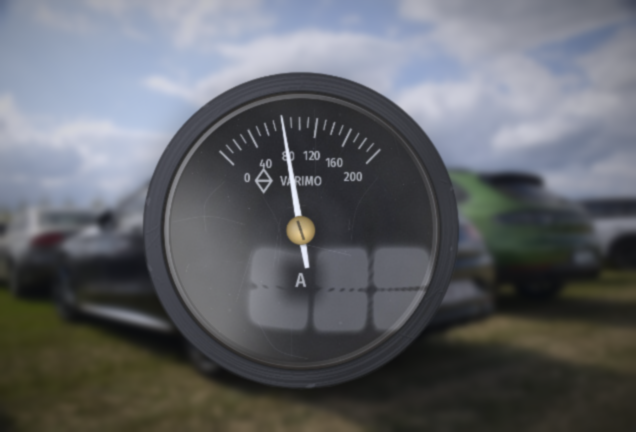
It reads 80 A
